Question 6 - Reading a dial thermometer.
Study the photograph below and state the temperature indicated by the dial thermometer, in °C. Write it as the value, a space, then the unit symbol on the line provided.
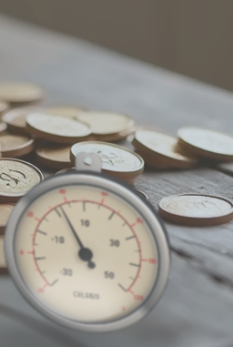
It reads 2.5 °C
